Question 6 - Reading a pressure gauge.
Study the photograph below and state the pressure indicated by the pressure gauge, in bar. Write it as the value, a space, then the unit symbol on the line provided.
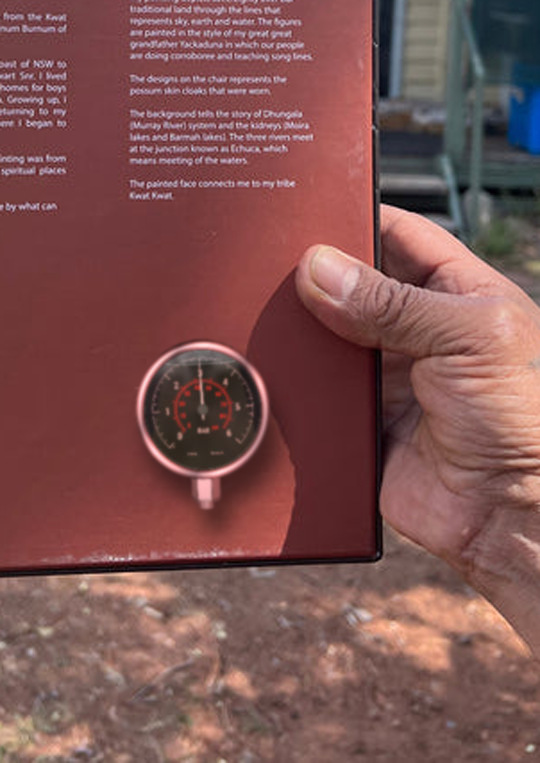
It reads 3 bar
